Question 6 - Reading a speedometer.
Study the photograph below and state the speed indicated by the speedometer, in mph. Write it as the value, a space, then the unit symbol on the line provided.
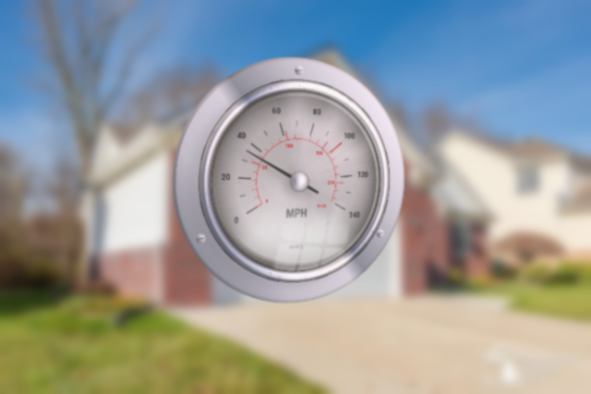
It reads 35 mph
